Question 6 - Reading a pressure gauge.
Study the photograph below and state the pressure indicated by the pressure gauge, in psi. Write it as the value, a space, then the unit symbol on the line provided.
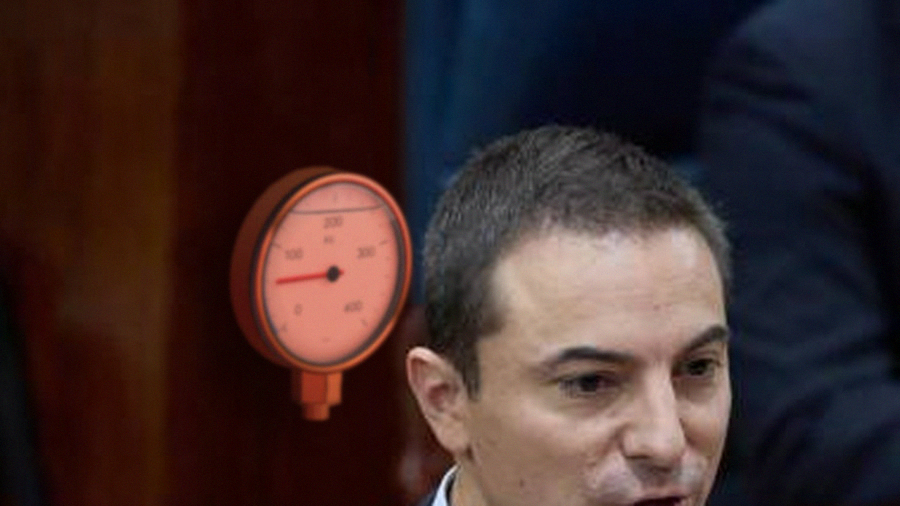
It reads 60 psi
